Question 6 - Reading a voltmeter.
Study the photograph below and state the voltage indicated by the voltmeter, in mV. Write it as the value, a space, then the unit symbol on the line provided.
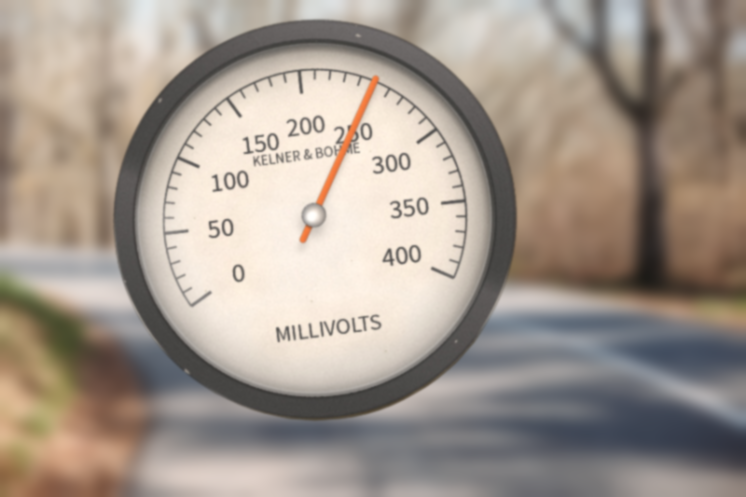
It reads 250 mV
